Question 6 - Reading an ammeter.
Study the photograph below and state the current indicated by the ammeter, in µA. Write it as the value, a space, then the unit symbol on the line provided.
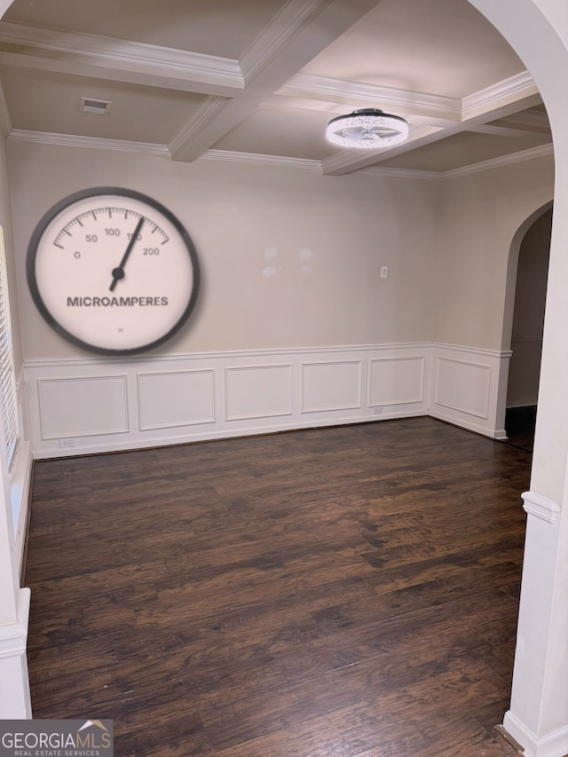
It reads 150 µA
